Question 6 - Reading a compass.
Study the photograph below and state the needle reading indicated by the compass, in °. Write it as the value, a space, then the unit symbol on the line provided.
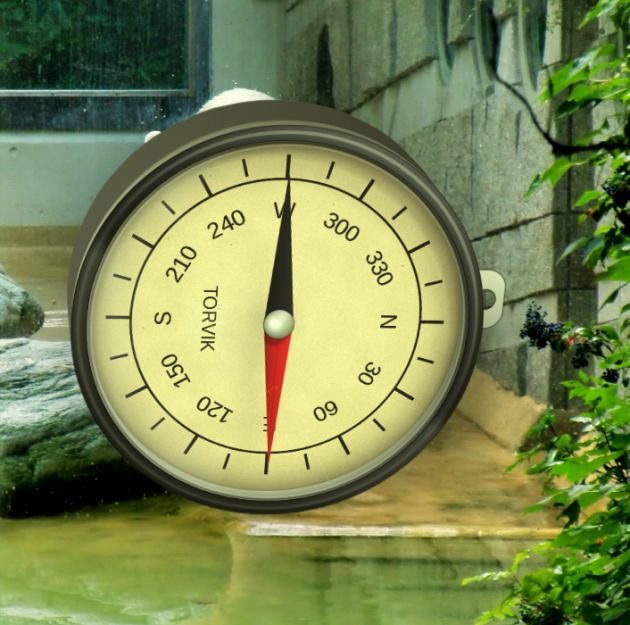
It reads 90 °
